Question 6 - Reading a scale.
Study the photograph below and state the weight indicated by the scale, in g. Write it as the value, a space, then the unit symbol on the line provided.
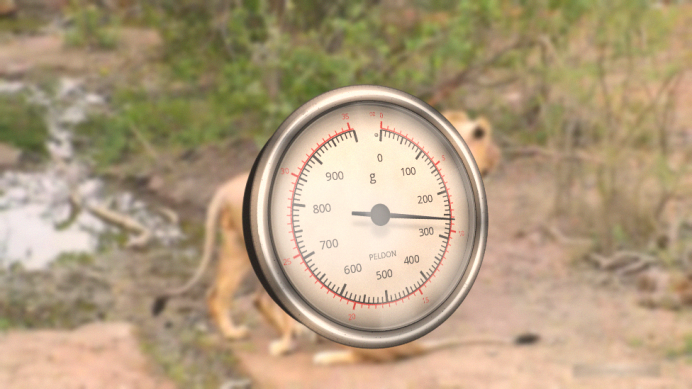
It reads 260 g
